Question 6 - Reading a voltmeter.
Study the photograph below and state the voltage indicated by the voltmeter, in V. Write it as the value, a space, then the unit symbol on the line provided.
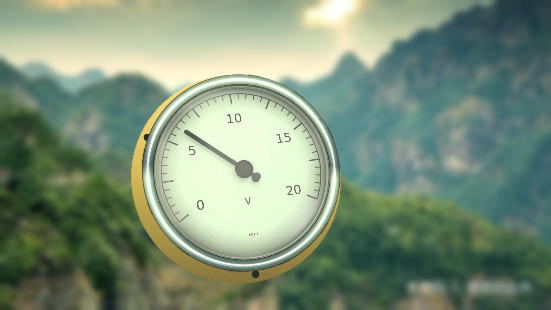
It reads 6 V
